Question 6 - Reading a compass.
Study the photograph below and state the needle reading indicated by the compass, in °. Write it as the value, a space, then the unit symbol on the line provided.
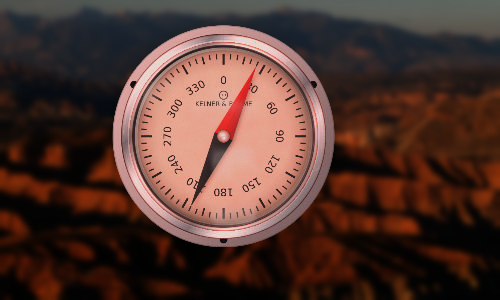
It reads 25 °
